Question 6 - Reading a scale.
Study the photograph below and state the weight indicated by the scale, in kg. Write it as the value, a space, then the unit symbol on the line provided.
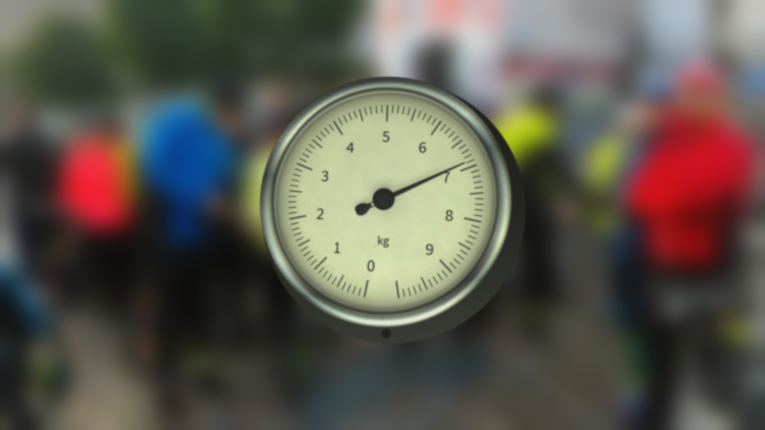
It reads 6.9 kg
